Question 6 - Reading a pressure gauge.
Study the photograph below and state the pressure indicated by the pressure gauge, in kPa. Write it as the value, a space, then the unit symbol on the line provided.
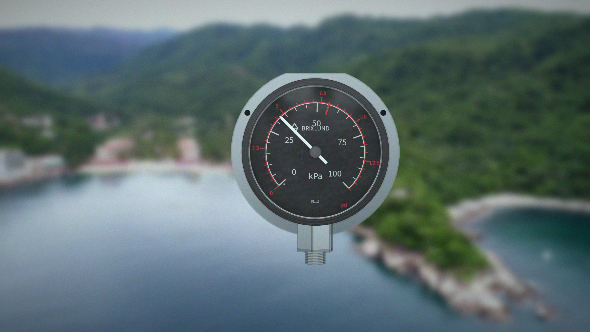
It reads 32.5 kPa
